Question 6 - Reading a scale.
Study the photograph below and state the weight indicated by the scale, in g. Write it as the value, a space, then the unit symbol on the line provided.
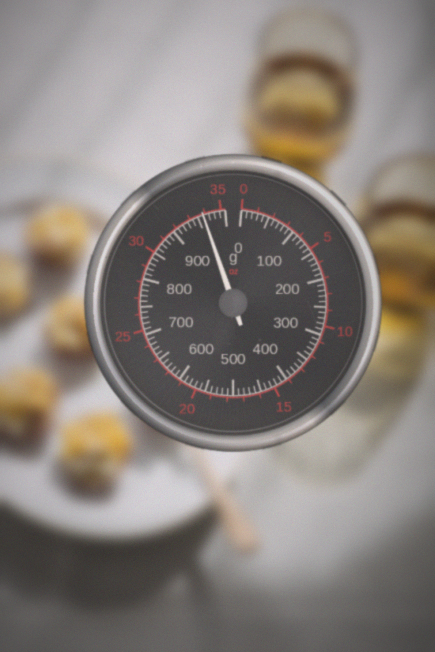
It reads 960 g
